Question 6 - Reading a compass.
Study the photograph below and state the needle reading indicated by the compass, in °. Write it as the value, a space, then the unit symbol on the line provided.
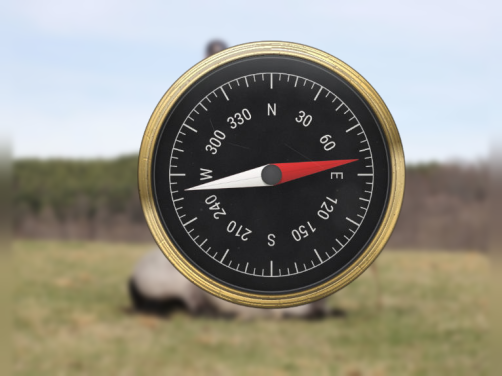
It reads 80 °
